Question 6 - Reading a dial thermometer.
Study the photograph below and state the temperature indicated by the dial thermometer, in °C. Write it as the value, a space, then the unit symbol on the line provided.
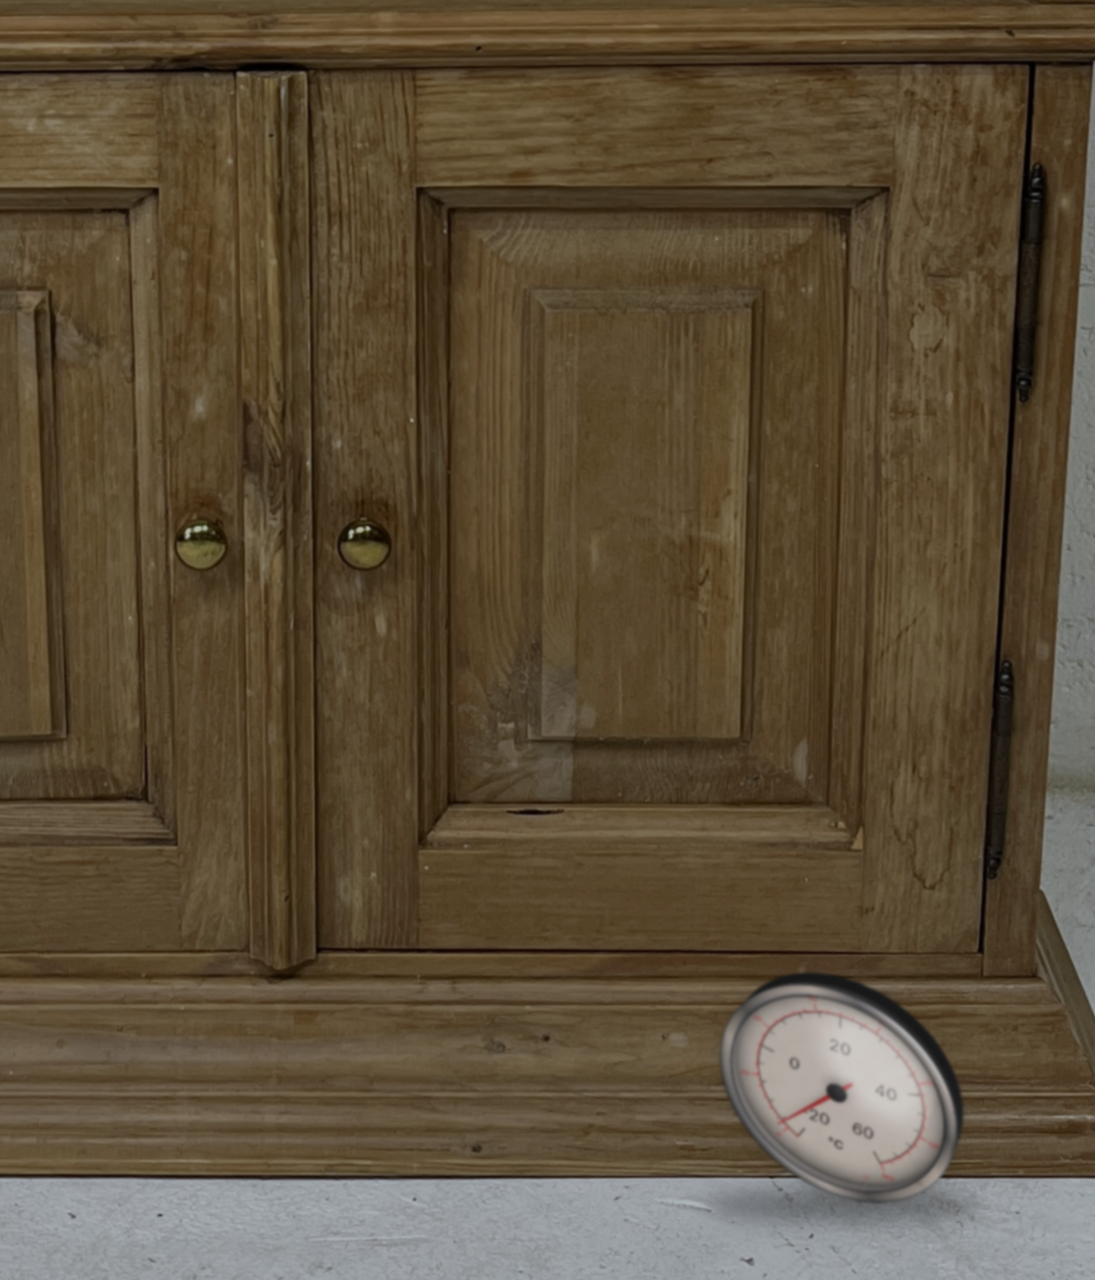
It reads -16 °C
